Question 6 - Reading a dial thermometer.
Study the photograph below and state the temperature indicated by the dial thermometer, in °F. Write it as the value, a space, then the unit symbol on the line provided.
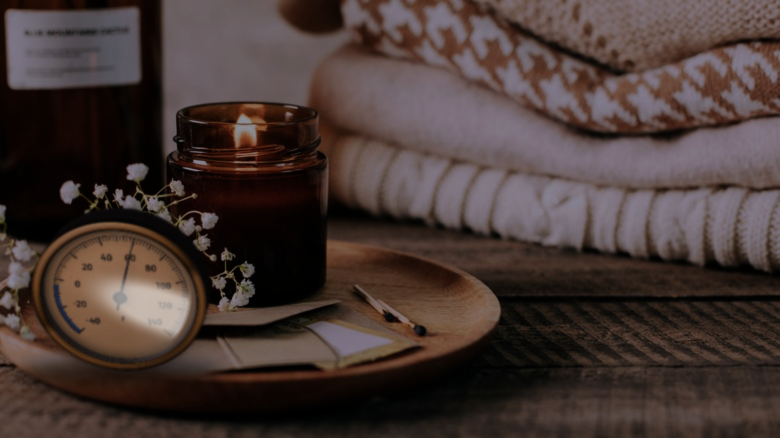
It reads 60 °F
